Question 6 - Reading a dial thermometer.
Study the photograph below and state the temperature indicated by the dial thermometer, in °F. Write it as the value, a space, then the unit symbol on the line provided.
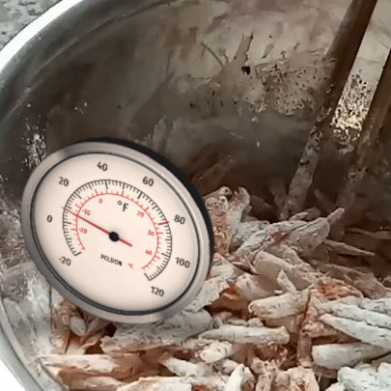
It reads 10 °F
